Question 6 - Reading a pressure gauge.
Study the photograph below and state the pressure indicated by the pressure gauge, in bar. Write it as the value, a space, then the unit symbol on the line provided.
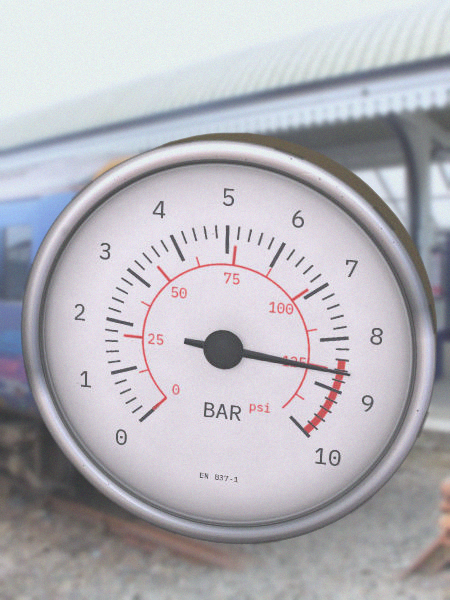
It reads 8.6 bar
